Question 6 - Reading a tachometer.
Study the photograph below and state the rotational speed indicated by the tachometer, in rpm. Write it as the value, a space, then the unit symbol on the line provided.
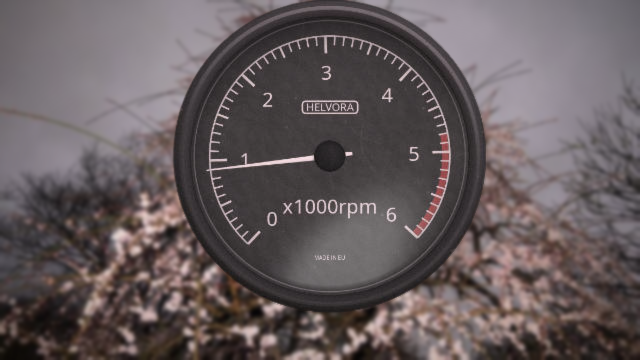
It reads 900 rpm
